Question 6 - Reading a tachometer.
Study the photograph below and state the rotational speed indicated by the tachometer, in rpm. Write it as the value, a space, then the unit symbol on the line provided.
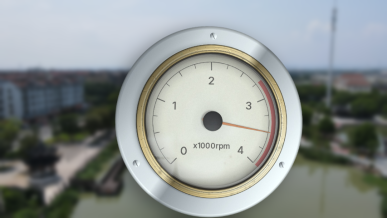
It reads 3500 rpm
